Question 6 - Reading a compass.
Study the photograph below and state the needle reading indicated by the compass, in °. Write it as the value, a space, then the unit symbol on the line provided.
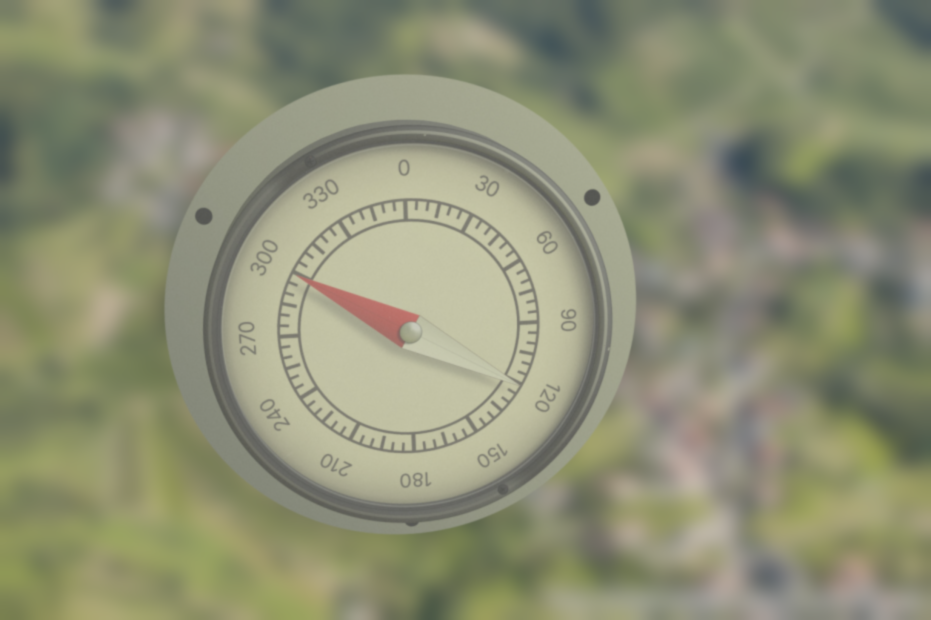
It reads 300 °
